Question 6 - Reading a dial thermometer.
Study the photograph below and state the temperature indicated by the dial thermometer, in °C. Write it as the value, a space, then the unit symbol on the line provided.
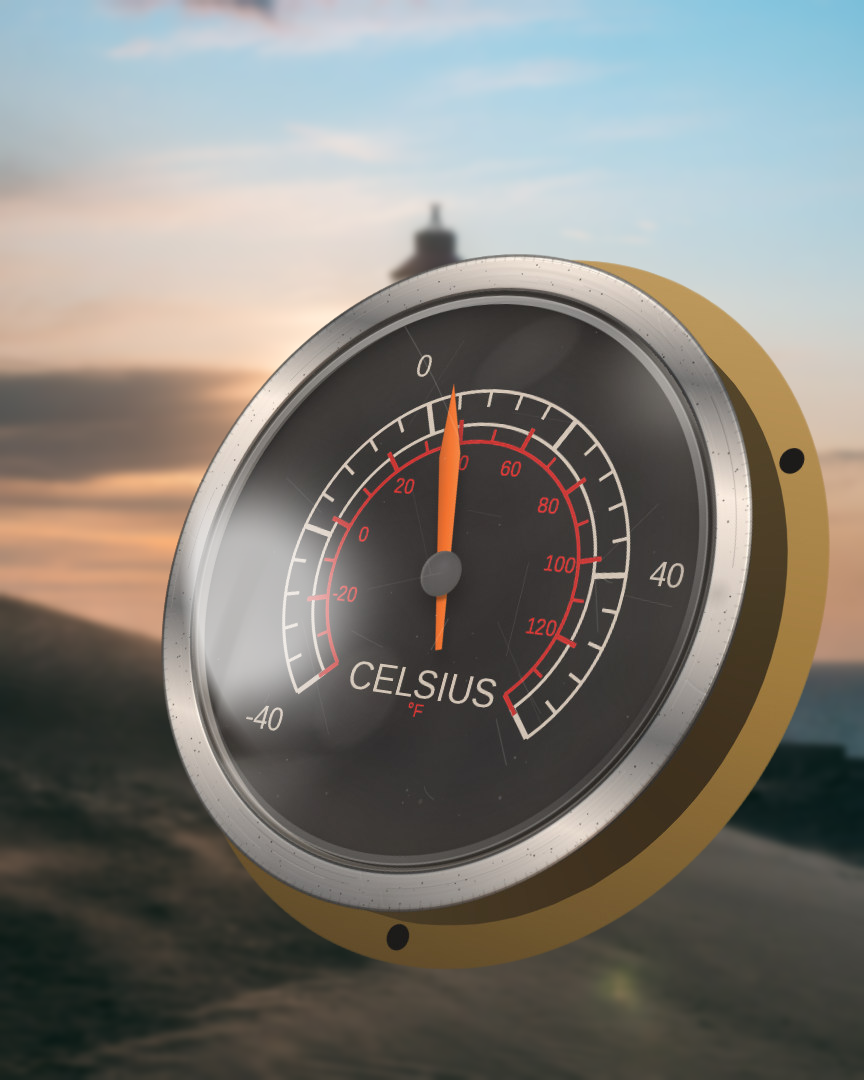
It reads 4 °C
